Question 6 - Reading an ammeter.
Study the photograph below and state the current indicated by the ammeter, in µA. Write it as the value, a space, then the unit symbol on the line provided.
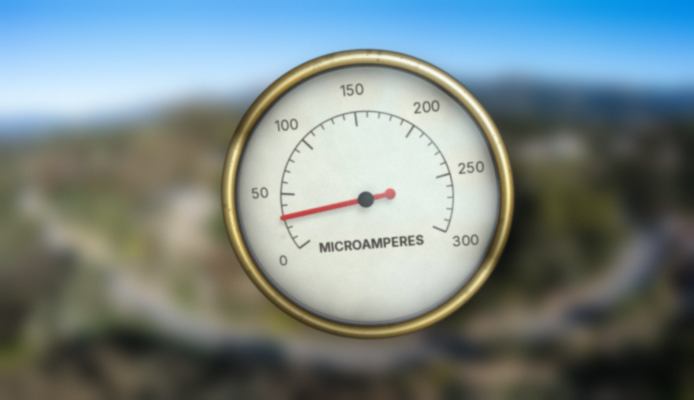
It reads 30 µA
